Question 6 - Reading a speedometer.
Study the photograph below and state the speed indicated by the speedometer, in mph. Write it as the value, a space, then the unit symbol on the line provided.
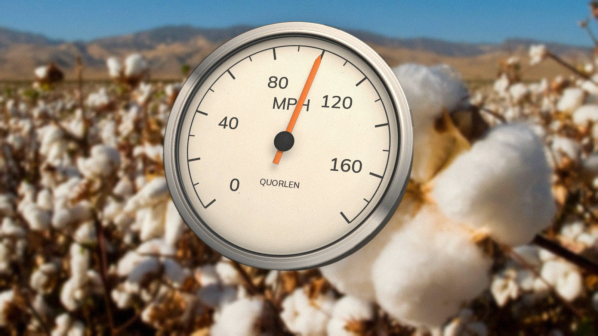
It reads 100 mph
